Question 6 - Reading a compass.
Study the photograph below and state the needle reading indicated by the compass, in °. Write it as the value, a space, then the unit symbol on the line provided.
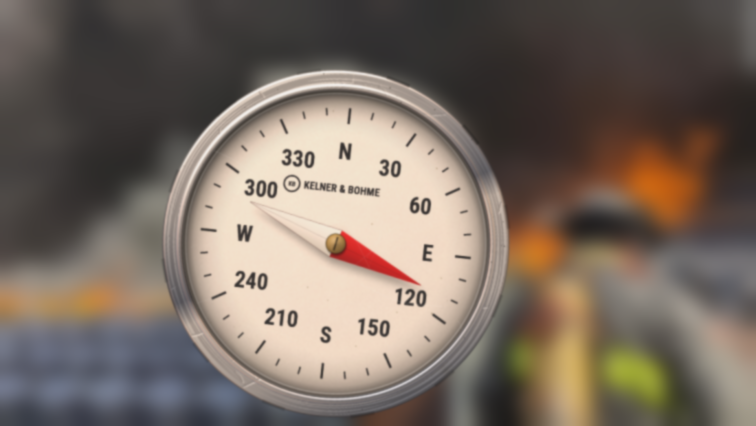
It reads 110 °
